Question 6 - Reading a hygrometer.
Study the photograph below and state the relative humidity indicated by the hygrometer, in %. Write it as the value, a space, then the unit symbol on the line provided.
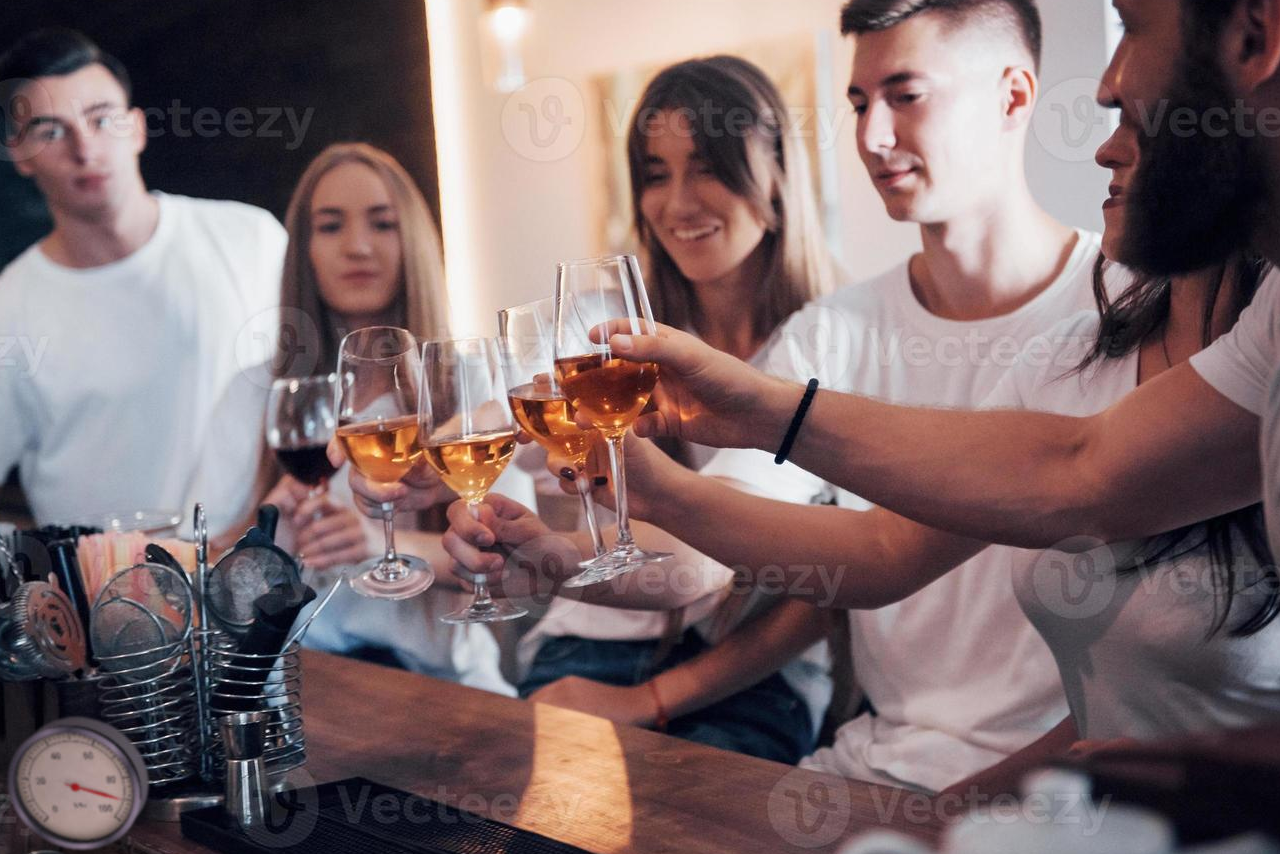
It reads 90 %
